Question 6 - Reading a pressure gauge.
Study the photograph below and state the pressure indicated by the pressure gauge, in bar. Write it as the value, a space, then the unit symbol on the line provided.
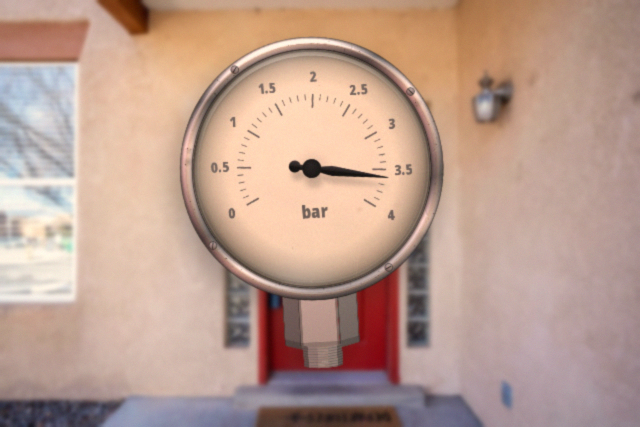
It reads 3.6 bar
